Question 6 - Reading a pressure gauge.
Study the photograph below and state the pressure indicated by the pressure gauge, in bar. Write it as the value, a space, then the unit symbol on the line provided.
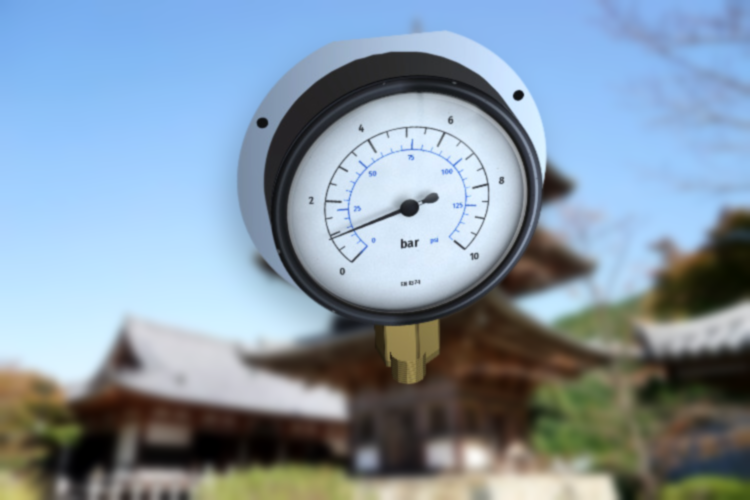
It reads 1 bar
